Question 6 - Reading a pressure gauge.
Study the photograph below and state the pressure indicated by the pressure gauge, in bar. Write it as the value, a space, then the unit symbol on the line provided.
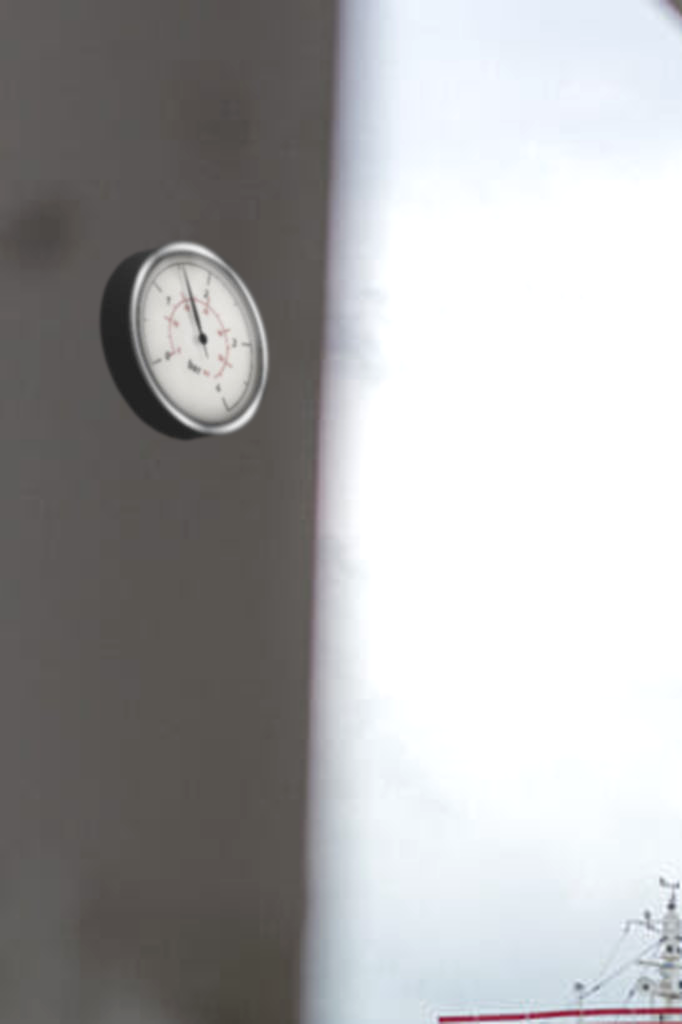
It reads 1.5 bar
